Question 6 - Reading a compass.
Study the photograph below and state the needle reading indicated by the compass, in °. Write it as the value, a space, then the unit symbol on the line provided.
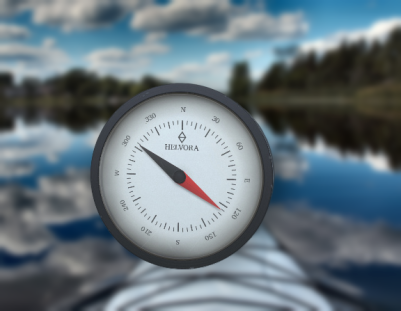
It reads 125 °
